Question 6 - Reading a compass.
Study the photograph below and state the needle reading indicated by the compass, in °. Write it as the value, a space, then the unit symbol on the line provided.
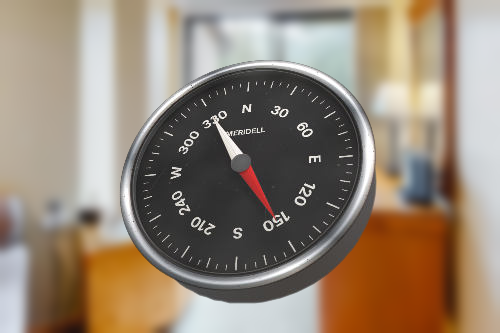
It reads 150 °
